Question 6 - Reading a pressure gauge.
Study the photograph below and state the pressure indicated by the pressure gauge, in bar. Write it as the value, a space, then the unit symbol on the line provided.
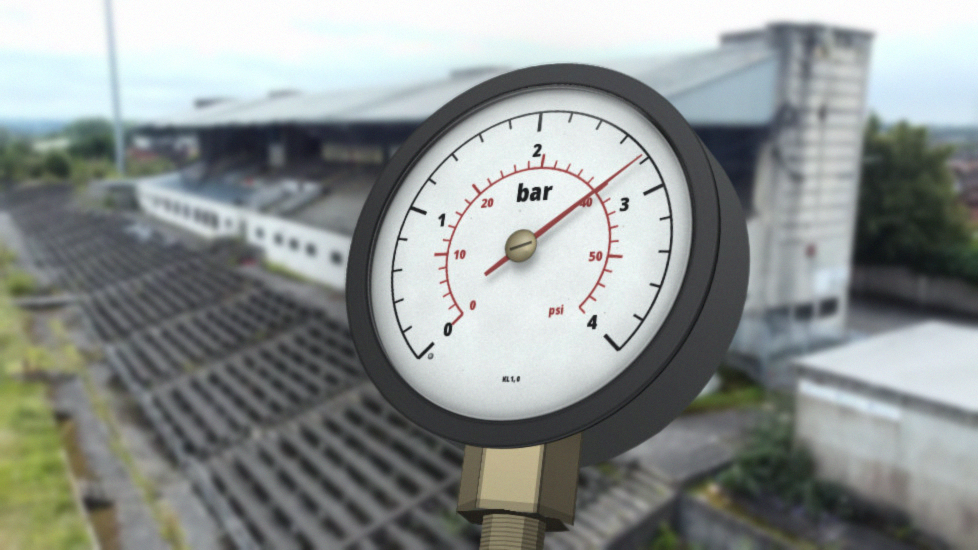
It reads 2.8 bar
